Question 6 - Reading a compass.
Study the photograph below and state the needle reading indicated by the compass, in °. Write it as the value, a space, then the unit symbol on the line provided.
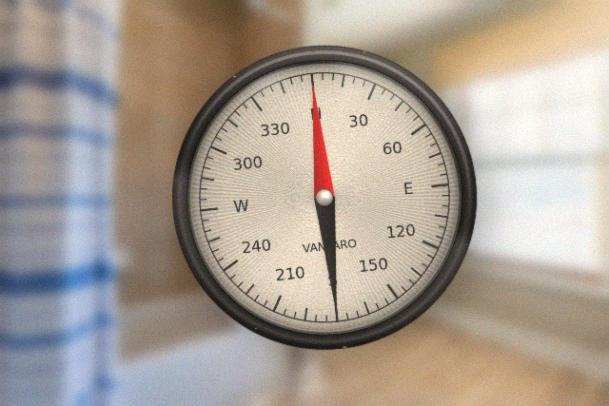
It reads 0 °
